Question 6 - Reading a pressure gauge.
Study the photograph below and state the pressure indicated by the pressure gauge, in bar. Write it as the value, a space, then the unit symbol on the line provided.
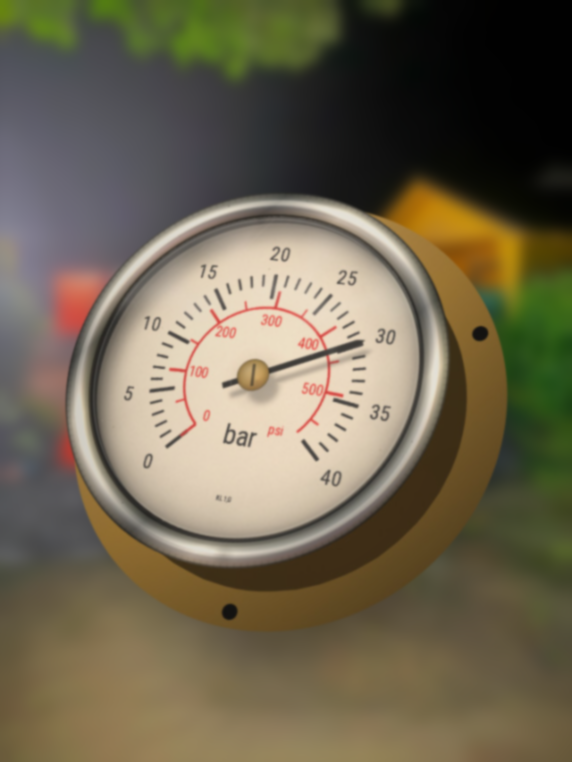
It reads 30 bar
